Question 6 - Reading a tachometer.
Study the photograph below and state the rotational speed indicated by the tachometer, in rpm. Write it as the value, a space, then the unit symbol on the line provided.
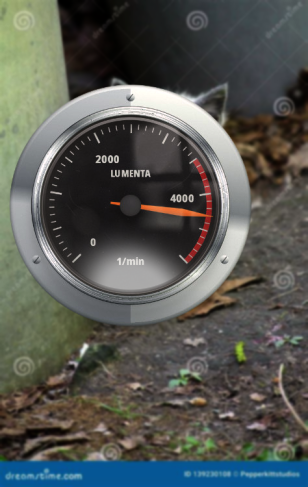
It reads 4300 rpm
